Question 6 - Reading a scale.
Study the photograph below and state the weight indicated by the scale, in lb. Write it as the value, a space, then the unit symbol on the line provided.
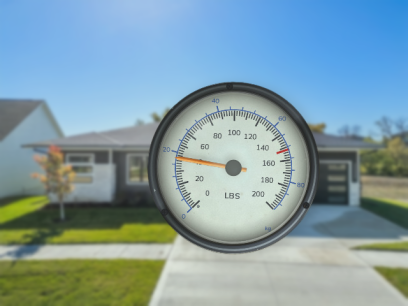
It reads 40 lb
